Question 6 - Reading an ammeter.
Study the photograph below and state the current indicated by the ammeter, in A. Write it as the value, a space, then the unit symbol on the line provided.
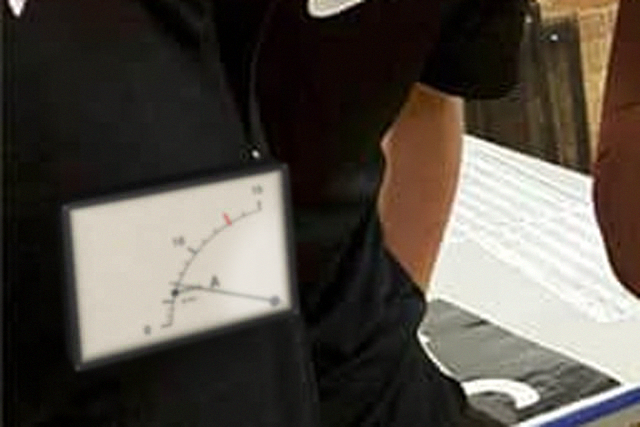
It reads 7 A
